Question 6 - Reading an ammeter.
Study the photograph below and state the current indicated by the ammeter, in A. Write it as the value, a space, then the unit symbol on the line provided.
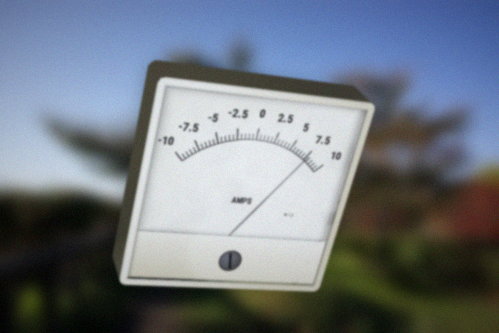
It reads 7.5 A
